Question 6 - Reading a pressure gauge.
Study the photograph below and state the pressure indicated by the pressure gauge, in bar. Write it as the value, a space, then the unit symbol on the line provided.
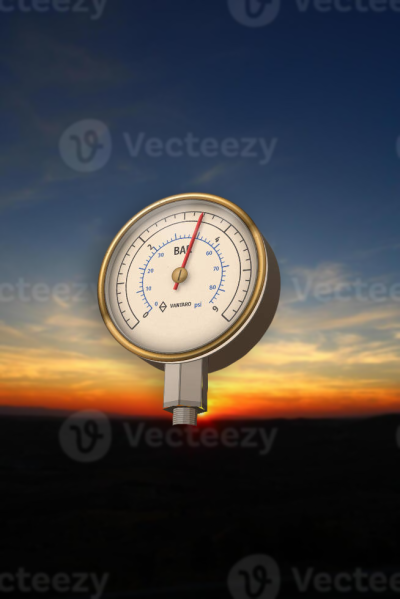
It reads 3.4 bar
